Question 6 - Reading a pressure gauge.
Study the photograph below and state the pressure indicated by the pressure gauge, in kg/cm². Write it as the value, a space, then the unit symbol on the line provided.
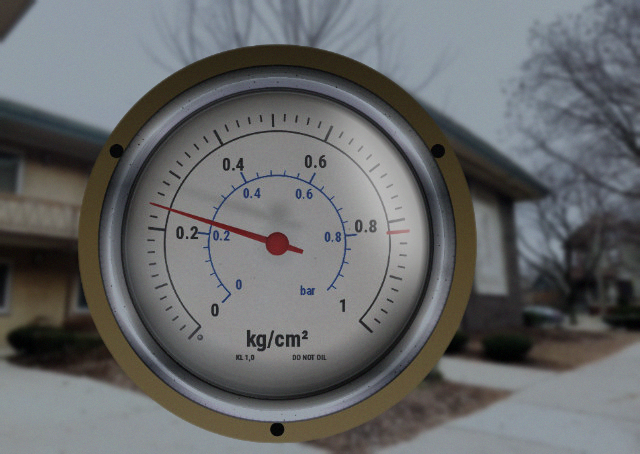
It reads 0.24 kg/cm²
